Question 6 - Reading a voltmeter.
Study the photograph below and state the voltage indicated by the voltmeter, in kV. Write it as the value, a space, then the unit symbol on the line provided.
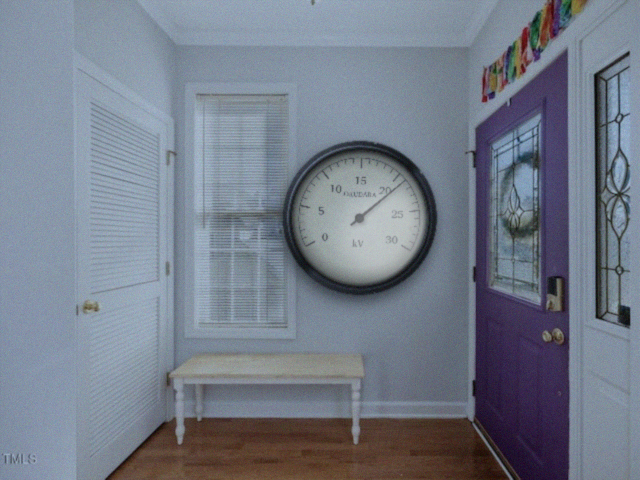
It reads 21 kV
